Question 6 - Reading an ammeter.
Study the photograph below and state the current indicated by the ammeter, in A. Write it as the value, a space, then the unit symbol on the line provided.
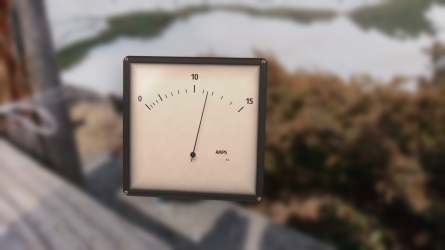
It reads 11.5 A
